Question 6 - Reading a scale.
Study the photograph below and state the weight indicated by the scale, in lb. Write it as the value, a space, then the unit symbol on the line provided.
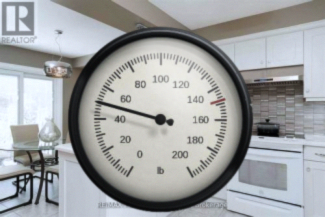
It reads 50 lb
